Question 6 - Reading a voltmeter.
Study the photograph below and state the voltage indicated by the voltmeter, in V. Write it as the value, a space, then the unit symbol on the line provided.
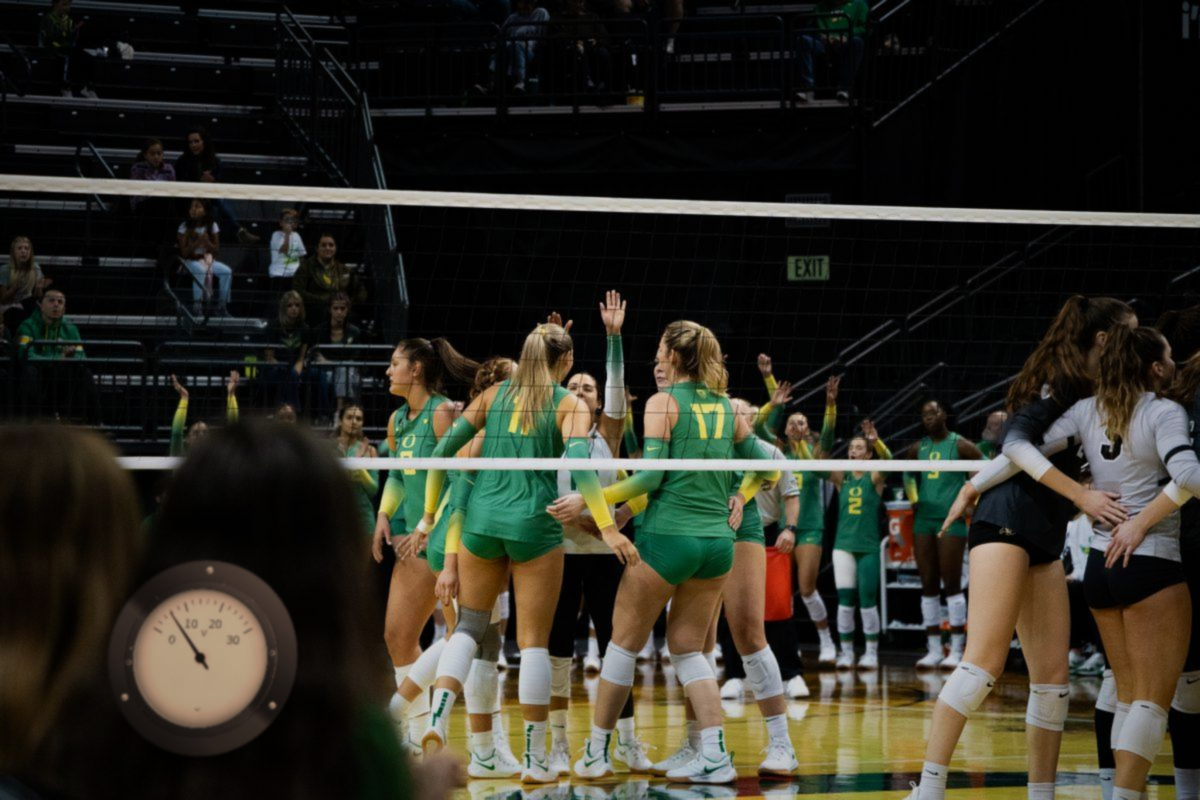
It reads 6 V
